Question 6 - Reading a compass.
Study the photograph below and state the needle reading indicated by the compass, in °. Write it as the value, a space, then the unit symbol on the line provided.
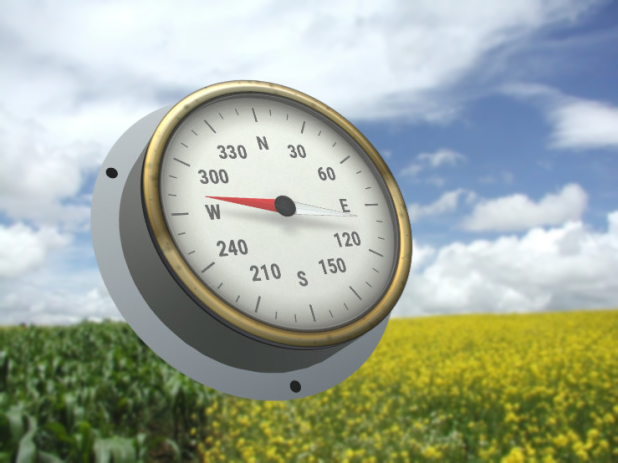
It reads 280 °
